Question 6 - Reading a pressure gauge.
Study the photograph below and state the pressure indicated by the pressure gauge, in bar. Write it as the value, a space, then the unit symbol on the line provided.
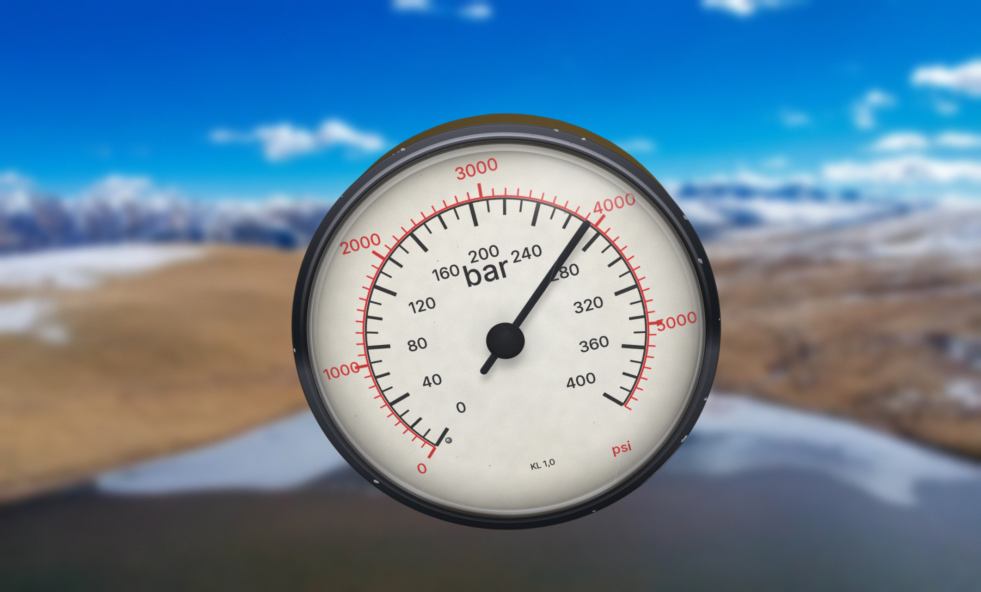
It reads 270 bar
